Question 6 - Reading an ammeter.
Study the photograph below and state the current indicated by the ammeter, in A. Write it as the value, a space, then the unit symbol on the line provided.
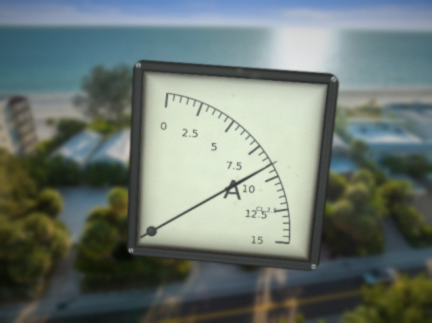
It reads 9 A
